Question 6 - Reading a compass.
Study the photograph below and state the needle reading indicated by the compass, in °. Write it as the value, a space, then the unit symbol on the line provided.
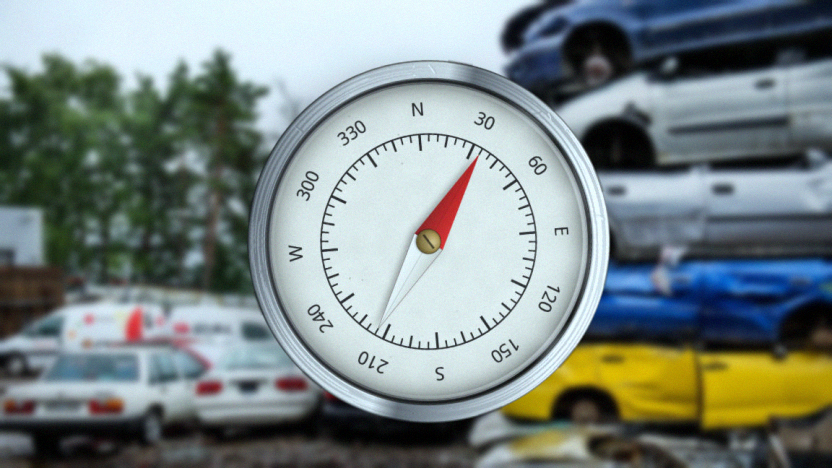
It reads 35 °
